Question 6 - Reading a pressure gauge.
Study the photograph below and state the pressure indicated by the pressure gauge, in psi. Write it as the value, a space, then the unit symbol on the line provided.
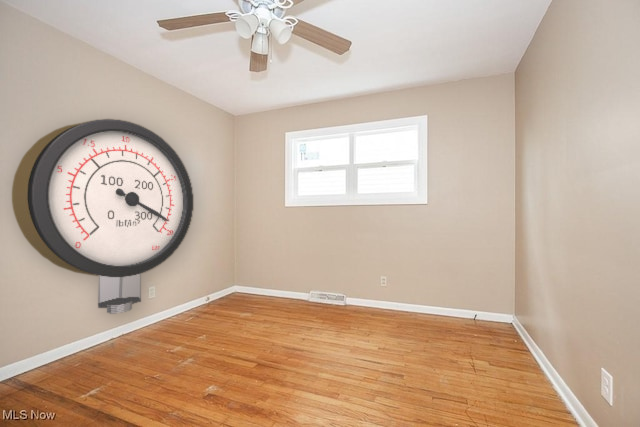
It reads 280 psi
